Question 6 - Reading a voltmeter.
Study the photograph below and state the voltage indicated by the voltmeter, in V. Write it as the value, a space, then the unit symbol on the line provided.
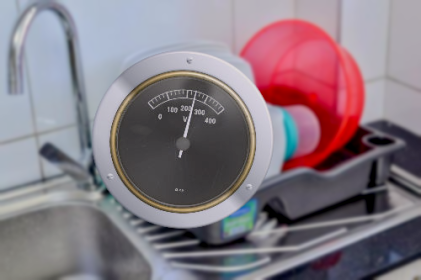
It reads 240 V
